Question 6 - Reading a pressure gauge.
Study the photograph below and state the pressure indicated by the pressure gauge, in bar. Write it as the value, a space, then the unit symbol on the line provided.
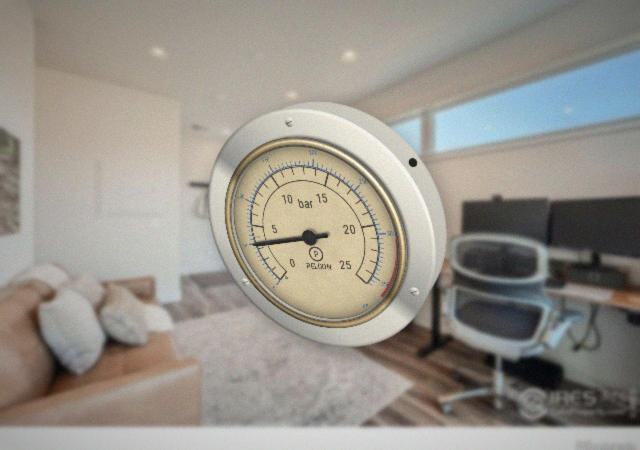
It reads 3.5 bar
